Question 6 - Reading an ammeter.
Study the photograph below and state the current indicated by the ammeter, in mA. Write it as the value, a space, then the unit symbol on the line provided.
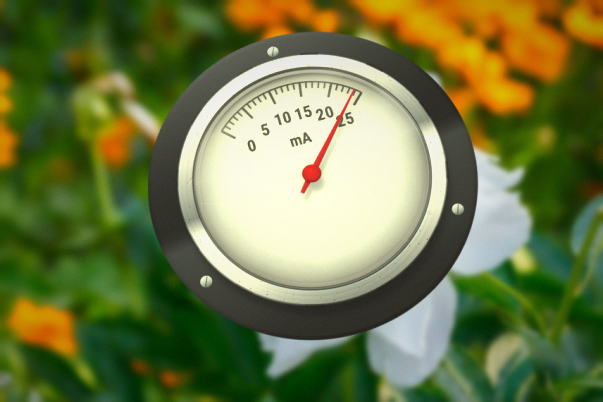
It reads 24 mA
